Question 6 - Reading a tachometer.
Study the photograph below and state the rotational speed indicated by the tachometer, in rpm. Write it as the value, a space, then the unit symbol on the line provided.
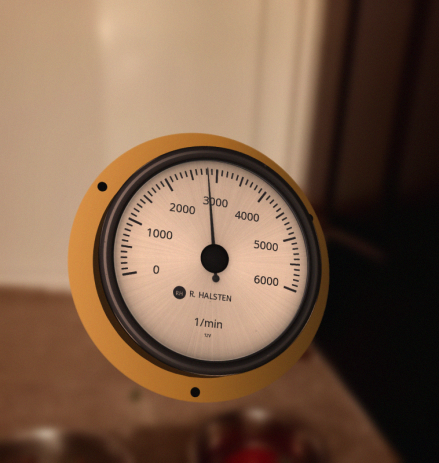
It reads 2800 rpm
